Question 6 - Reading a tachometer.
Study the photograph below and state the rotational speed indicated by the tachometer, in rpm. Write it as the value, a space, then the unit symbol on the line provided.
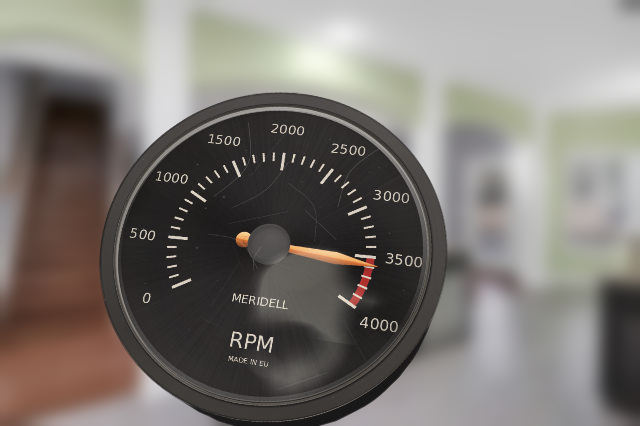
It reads 3600 rpm
